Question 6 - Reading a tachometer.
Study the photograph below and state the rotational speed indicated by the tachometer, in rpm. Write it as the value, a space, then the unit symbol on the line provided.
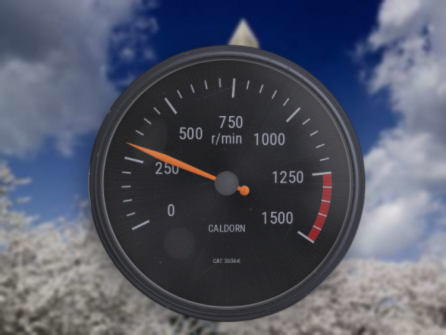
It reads 300 rpm
